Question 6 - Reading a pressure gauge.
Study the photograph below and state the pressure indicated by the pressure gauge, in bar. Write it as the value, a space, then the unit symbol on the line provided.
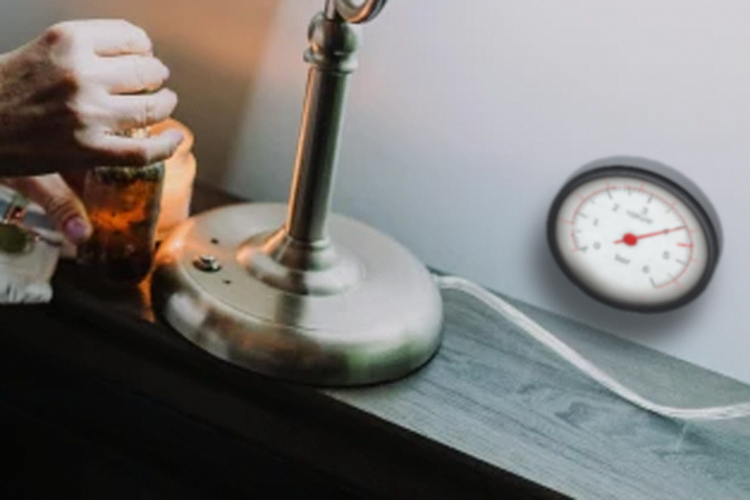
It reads 4 bar
